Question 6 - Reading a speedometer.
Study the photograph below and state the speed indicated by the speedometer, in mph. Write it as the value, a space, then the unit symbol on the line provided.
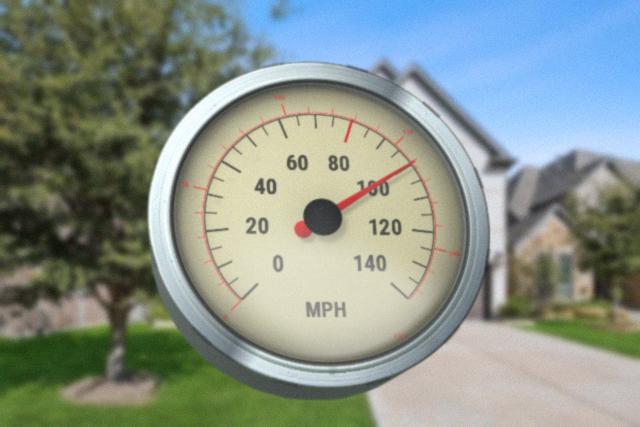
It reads 100 mph
